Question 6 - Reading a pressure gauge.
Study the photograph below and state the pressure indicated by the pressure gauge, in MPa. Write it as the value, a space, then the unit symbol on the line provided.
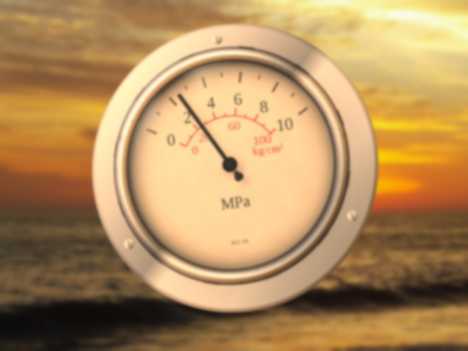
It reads 2.5 MPa
